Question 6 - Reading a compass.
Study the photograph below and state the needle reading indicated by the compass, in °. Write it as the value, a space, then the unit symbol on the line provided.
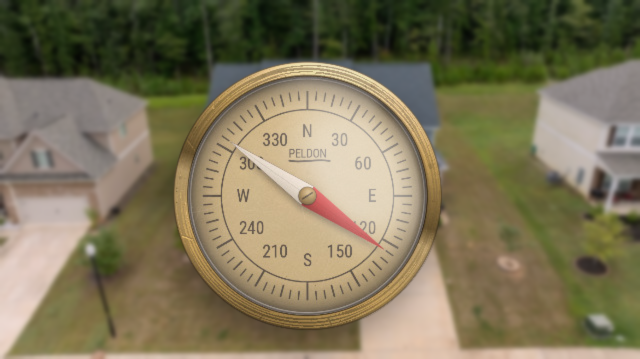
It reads 125 °
